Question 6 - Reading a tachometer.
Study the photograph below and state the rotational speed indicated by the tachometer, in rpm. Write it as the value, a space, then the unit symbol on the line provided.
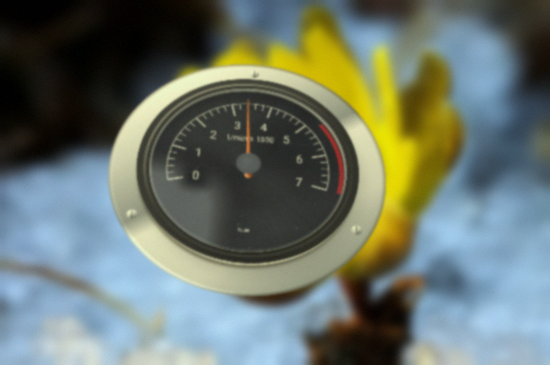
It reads 3400 rpm
